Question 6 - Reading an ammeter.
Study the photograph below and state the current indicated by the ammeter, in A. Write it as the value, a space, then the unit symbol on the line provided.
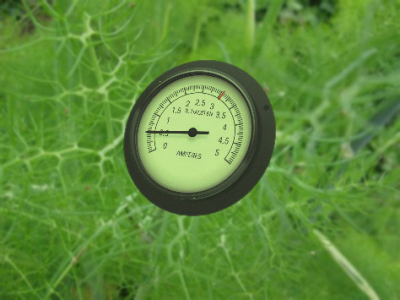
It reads 0.5 A
